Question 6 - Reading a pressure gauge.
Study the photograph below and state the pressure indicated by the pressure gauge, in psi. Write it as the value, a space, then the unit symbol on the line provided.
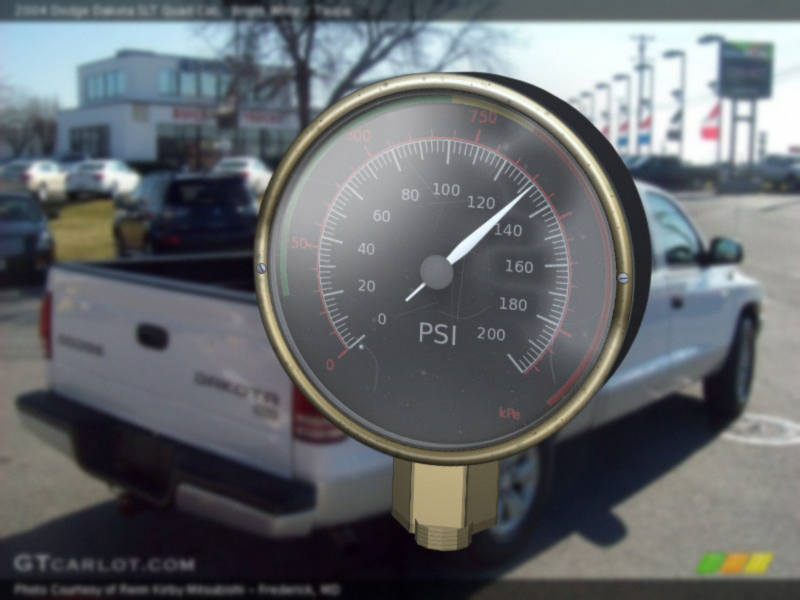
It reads 132 psi
